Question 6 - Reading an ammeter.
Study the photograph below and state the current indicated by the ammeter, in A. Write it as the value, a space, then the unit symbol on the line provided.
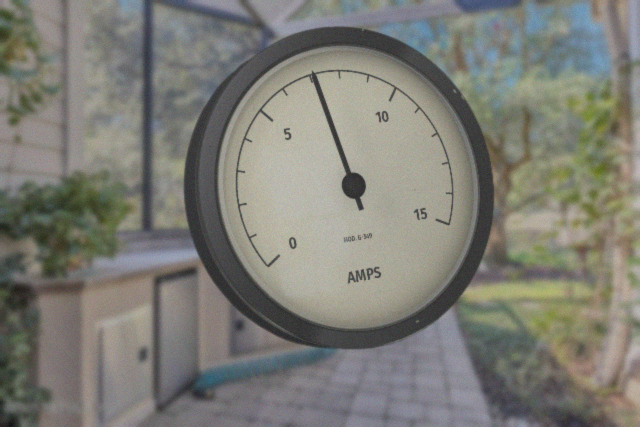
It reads 7 A
